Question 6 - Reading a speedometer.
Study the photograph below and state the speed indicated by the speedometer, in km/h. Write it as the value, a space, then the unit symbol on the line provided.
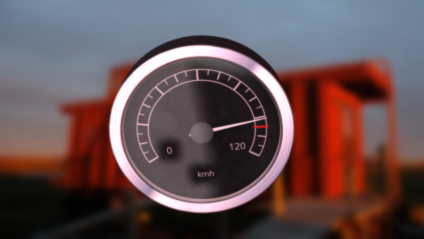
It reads 100 km/h
